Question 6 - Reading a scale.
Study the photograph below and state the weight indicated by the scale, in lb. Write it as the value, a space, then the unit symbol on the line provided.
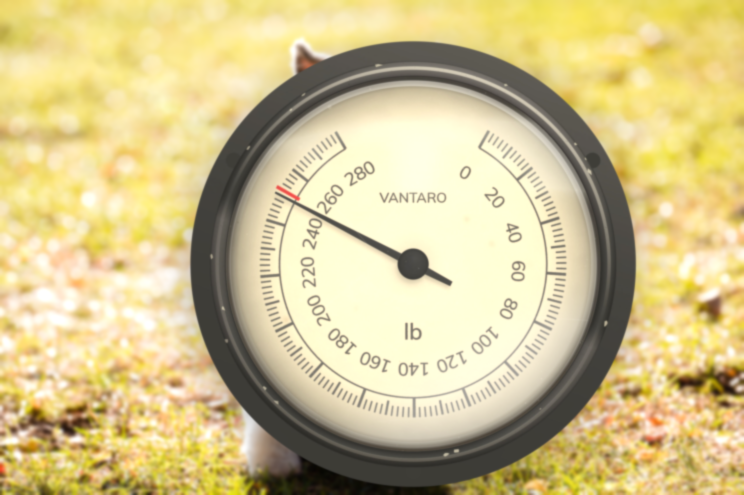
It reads 250 lb
